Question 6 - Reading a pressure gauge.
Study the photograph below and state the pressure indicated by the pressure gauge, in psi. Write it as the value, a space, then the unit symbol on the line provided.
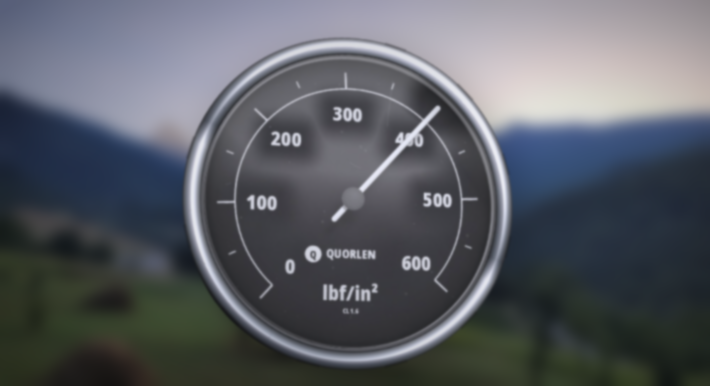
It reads 400 psi
